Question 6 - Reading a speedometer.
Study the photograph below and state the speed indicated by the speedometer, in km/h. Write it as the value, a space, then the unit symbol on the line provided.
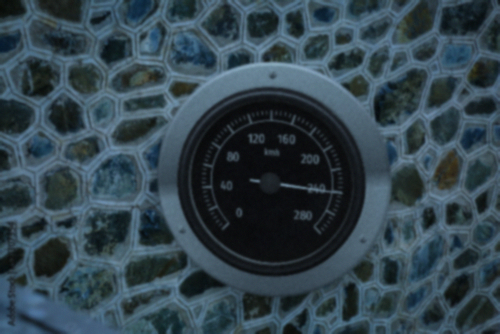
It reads 240 km/h
